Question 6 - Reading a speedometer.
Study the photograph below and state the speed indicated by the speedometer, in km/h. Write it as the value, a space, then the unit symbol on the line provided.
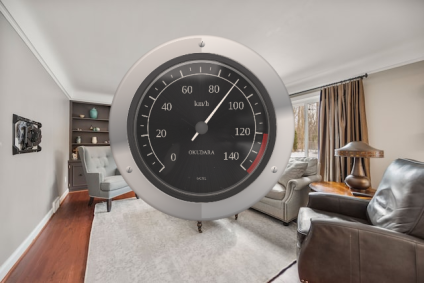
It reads 90 km/h
